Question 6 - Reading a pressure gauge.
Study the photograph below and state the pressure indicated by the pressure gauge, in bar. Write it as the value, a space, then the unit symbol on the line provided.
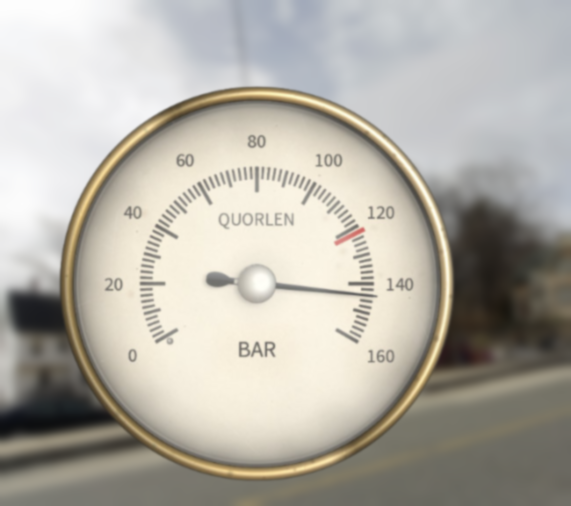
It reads 144 bar
